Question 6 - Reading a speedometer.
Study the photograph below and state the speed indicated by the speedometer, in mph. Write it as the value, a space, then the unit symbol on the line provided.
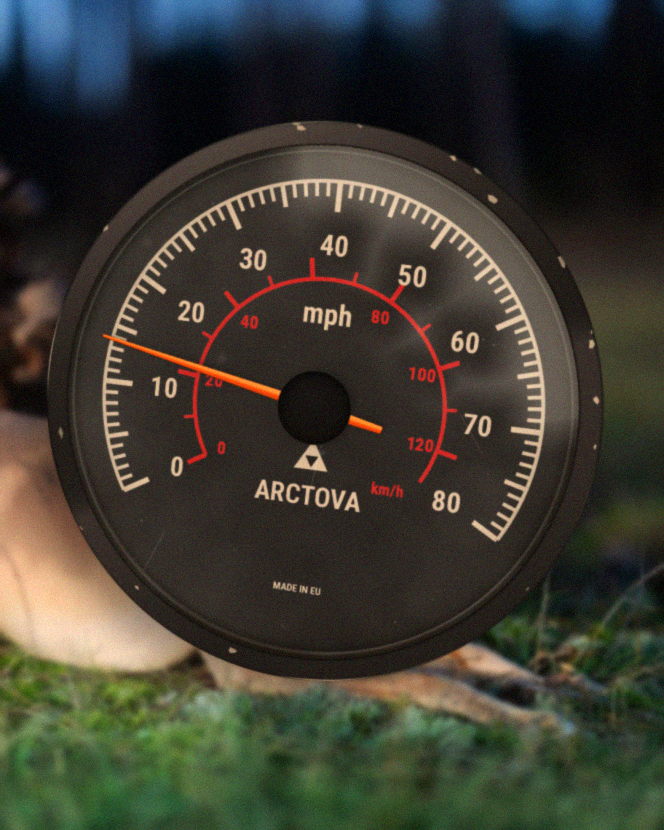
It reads 14 mph
